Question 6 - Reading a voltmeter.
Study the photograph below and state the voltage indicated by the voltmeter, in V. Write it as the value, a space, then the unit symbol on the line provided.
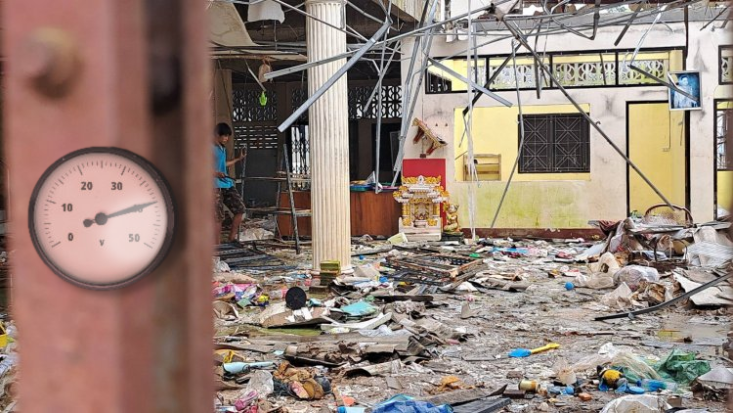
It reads 40 V
